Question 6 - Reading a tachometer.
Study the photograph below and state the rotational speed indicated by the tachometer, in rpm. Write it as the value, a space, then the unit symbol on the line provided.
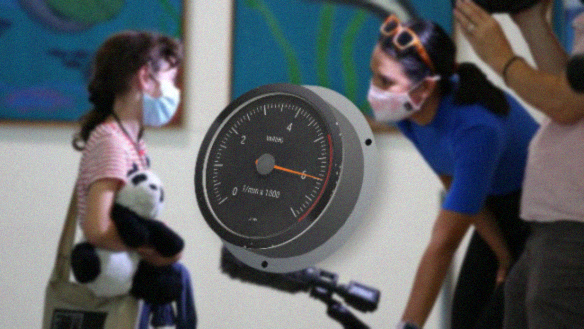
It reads 6000 rpm
